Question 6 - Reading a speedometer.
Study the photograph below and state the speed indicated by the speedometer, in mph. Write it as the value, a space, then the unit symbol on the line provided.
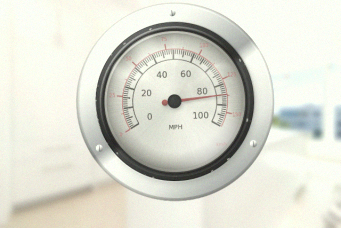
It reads 85 mph
